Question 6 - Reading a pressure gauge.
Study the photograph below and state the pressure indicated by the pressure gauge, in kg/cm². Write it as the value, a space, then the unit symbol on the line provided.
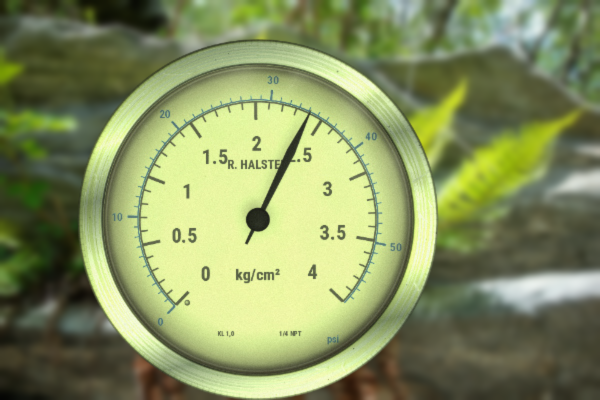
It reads 2.4 kg/cm²
